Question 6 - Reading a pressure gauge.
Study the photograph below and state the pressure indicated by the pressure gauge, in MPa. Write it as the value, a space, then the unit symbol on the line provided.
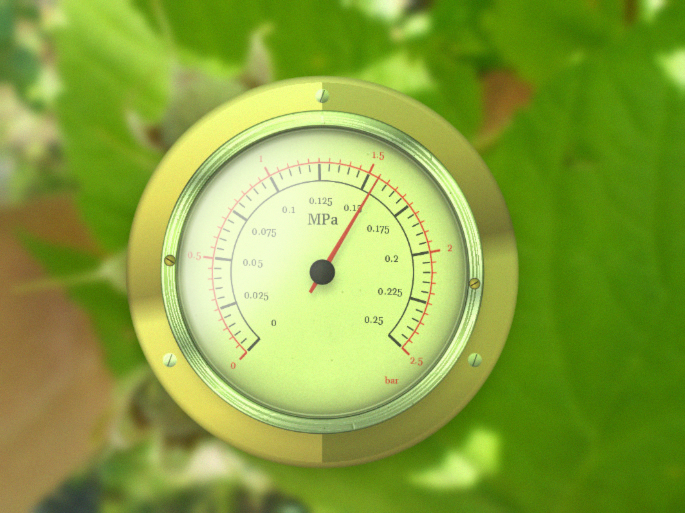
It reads 0.155 MPa
